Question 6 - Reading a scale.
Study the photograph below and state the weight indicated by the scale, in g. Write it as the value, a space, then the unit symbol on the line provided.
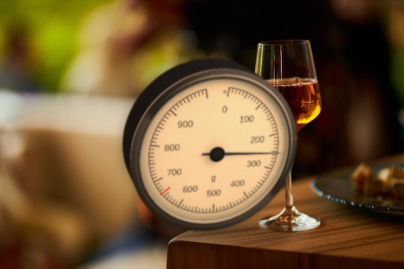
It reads 250 g
